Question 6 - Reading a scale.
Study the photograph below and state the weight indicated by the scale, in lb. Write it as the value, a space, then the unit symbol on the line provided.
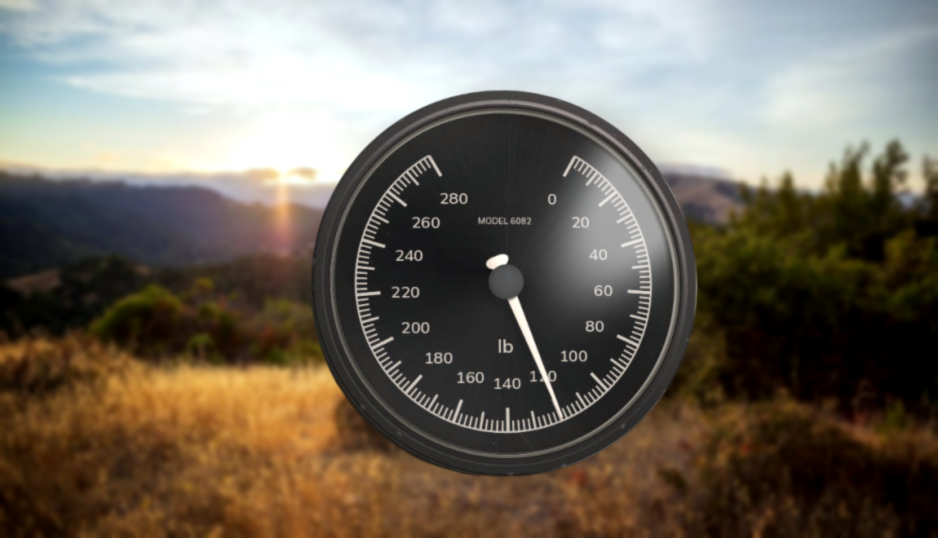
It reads 120 lb
